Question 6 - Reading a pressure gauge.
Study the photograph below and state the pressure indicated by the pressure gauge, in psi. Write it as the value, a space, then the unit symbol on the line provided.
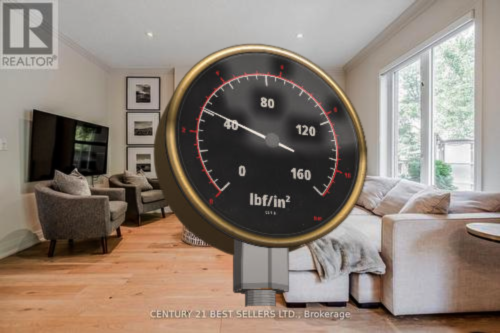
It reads 40 psi
